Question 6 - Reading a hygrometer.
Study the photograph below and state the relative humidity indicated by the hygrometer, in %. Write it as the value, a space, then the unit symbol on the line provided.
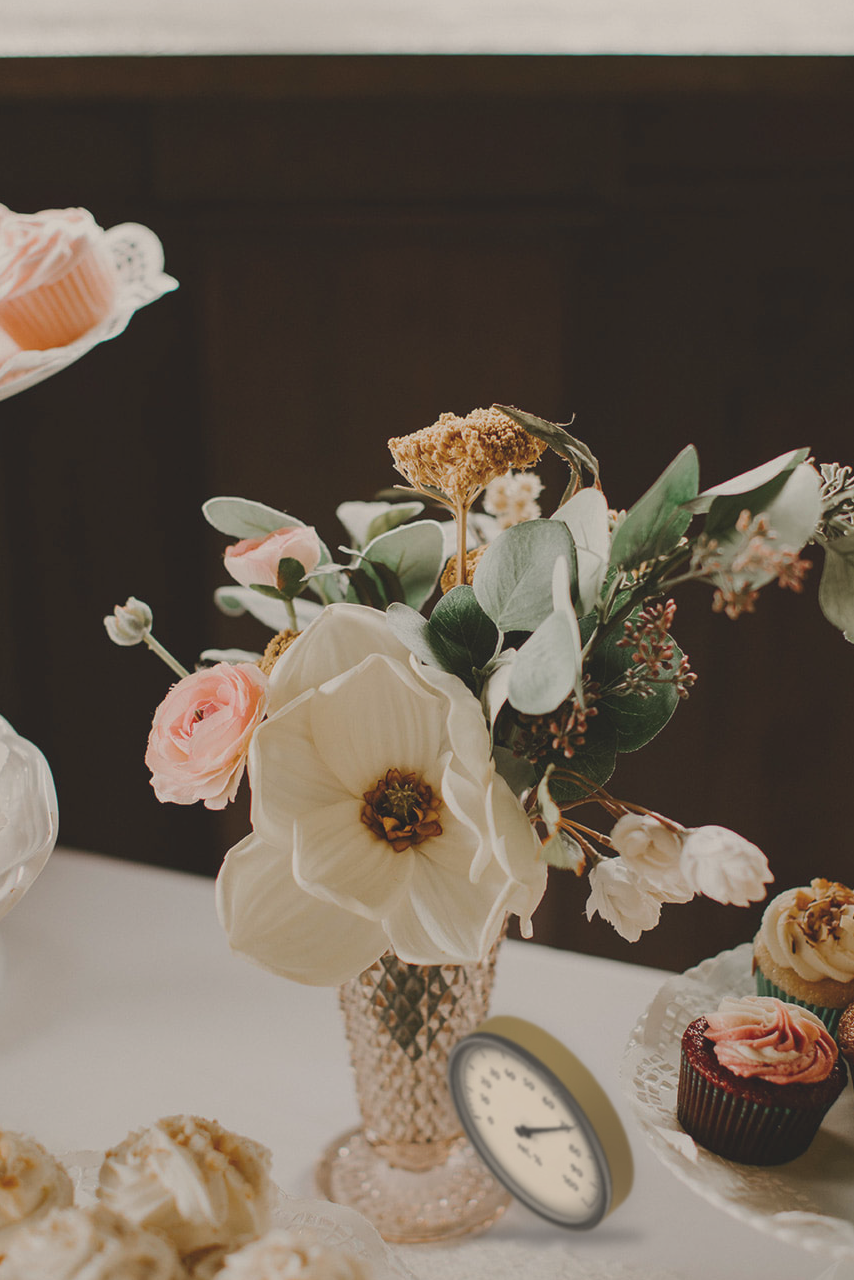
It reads 70 %
